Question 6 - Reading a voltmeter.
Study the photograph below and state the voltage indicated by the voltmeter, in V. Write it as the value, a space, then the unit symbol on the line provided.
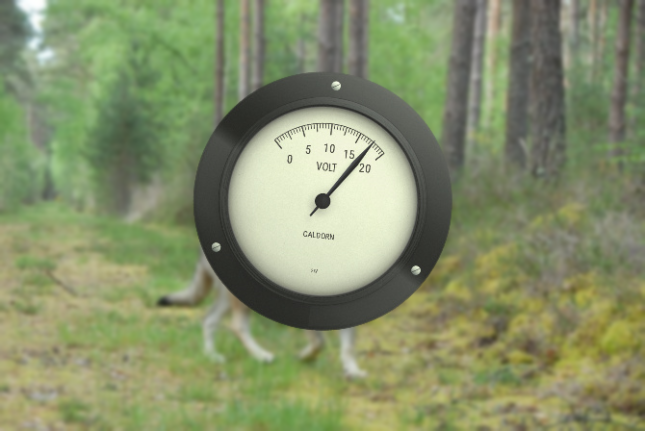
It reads 17.5 V
